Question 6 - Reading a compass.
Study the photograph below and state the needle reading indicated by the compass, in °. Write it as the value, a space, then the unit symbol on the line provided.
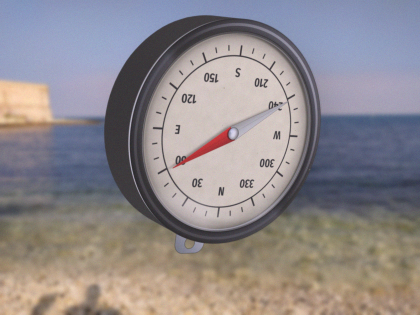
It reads 60 °
